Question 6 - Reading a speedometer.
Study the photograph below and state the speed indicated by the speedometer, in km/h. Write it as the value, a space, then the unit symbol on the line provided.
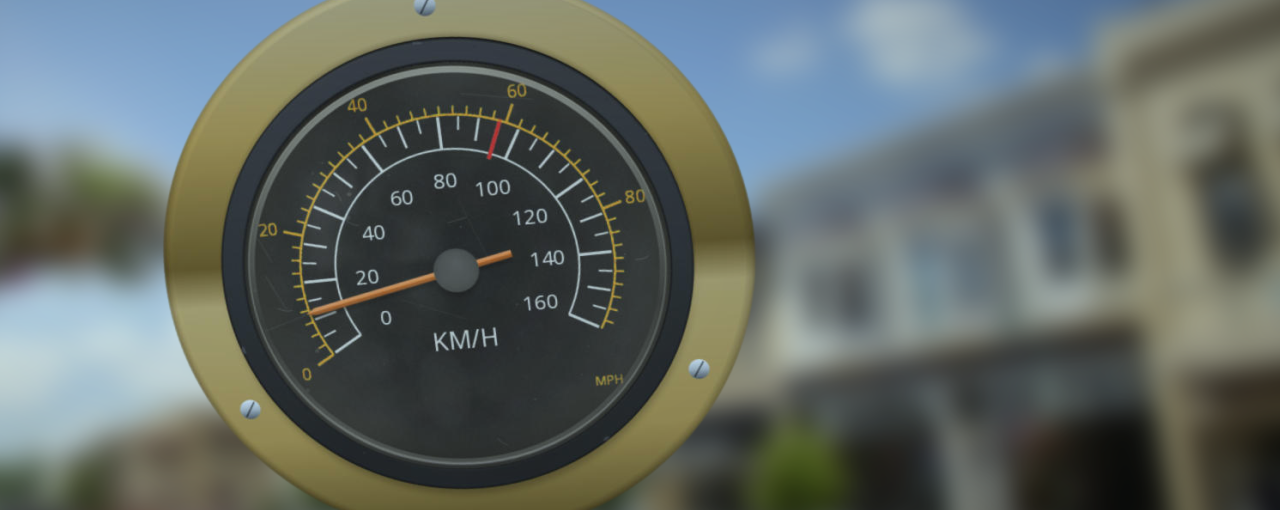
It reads 12.5 km/h
